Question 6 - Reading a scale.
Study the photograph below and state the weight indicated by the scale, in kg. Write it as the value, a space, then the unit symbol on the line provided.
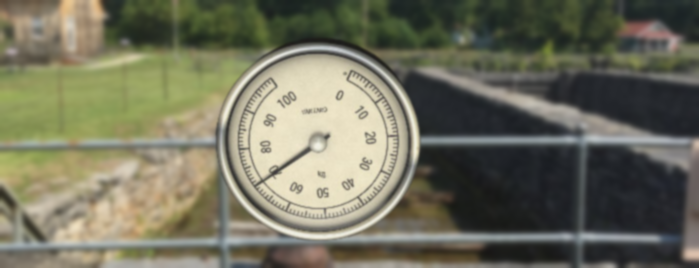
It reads 70 kg
